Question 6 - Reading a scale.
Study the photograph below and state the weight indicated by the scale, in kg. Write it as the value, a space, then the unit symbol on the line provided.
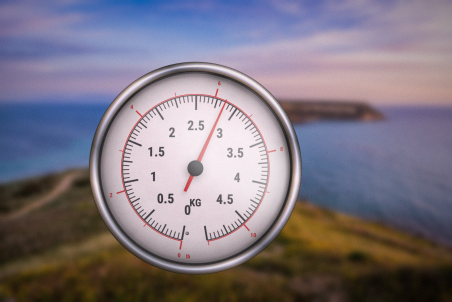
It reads 2.85 kg
